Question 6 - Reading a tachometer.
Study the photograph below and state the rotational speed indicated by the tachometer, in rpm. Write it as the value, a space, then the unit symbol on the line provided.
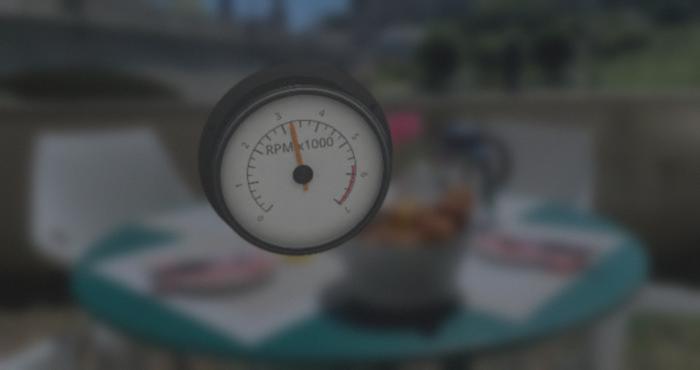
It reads 3250 rpm
